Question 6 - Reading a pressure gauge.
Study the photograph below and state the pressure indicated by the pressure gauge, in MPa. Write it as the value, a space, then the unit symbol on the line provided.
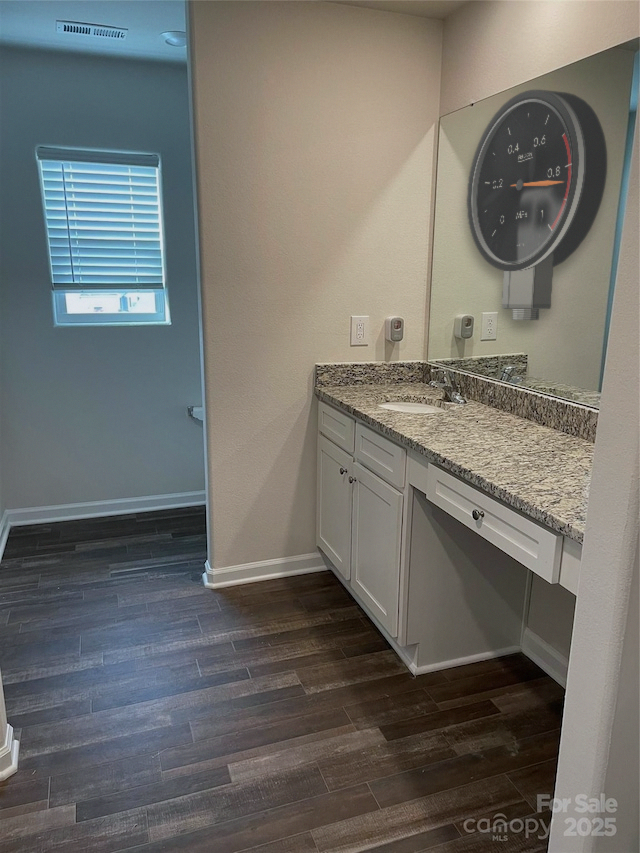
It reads 0.85 MPa
